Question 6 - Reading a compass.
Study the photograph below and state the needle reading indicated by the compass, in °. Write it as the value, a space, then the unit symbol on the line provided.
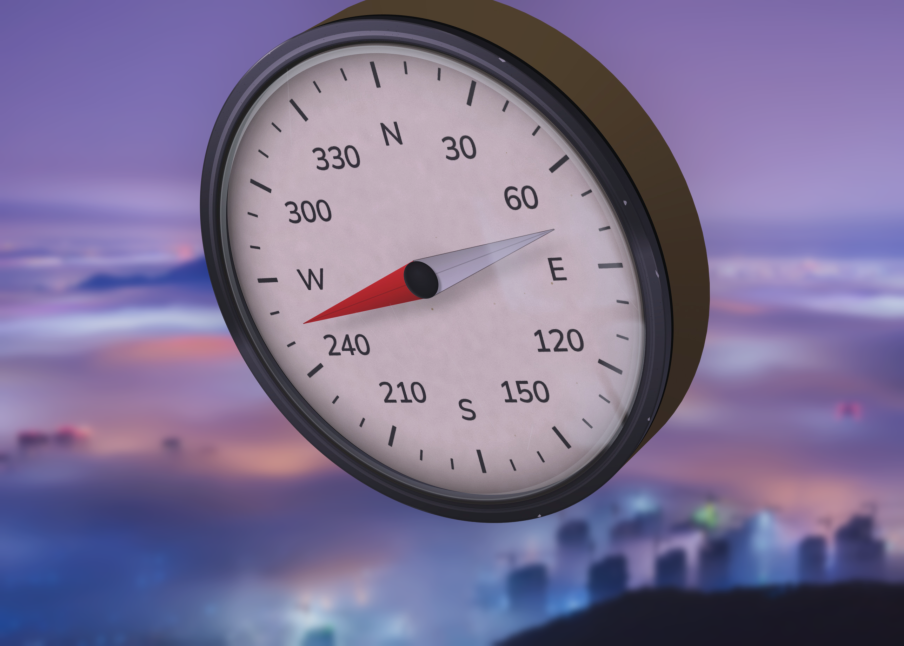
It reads 255 °
